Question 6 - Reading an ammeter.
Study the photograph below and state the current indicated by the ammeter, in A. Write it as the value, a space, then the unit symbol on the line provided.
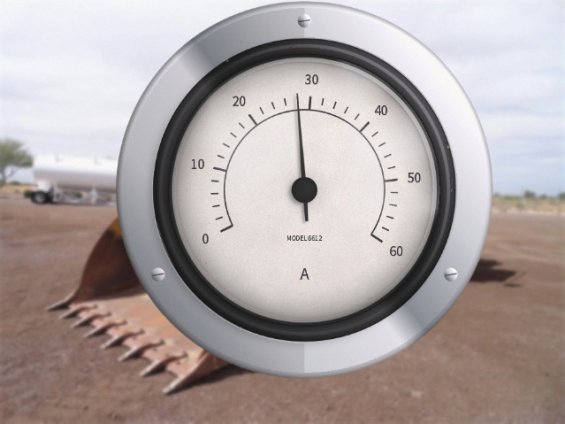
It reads 28 A
